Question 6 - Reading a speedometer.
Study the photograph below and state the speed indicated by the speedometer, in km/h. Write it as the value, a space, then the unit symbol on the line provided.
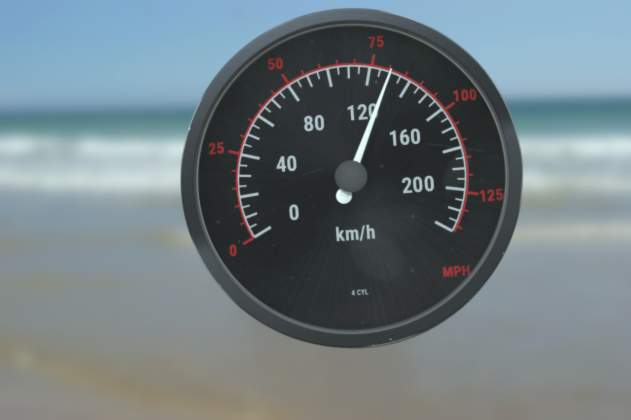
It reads 130 km/h
